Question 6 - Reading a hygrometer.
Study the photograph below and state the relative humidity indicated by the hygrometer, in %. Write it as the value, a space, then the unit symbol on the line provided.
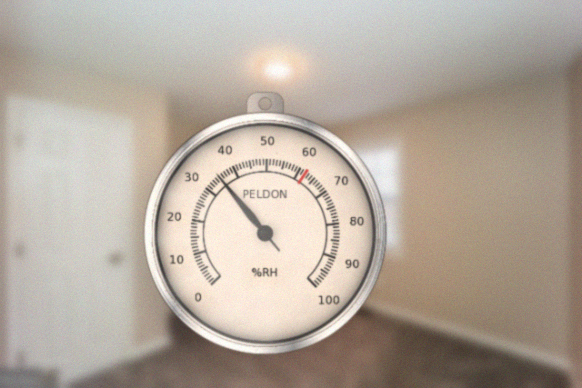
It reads 35 %
